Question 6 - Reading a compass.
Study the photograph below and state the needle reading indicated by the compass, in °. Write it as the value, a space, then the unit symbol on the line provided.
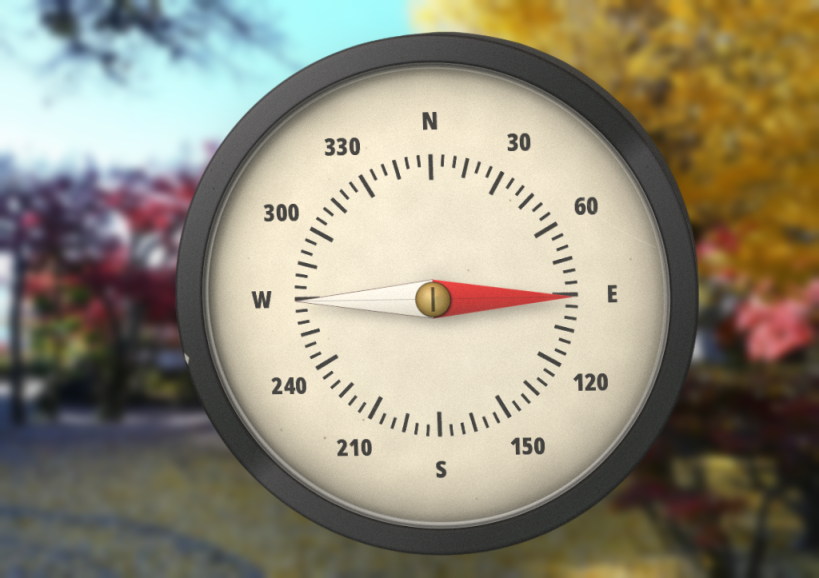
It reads 90 °
